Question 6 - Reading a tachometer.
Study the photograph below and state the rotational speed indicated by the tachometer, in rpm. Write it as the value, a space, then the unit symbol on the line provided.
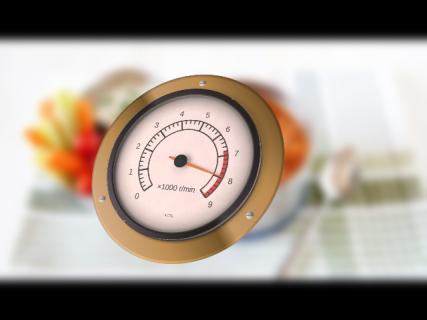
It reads 8000 rpm
